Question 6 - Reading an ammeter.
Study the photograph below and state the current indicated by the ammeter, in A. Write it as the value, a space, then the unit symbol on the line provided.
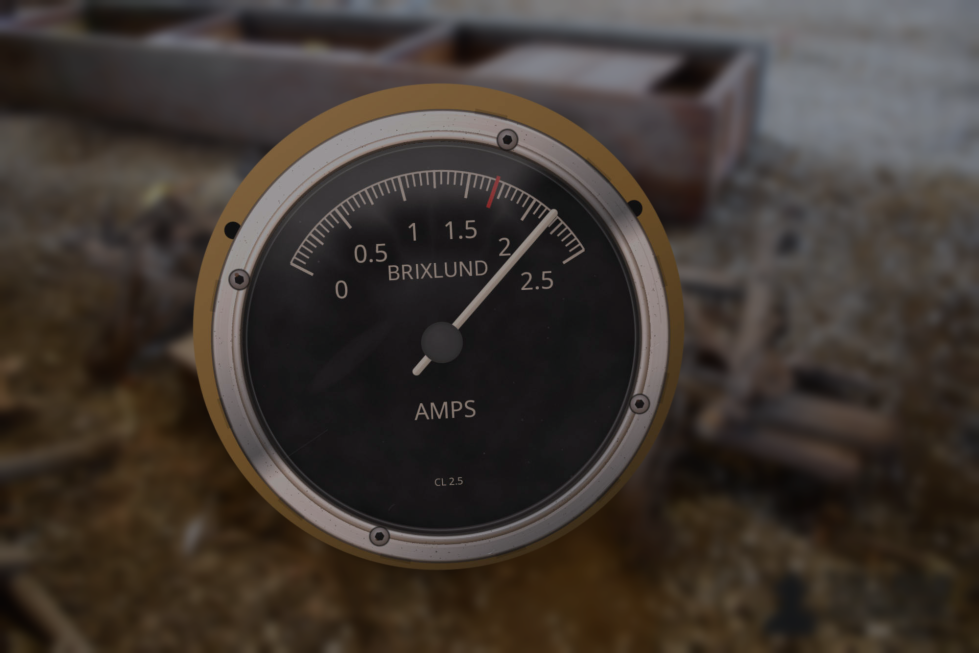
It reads 2.15 A
